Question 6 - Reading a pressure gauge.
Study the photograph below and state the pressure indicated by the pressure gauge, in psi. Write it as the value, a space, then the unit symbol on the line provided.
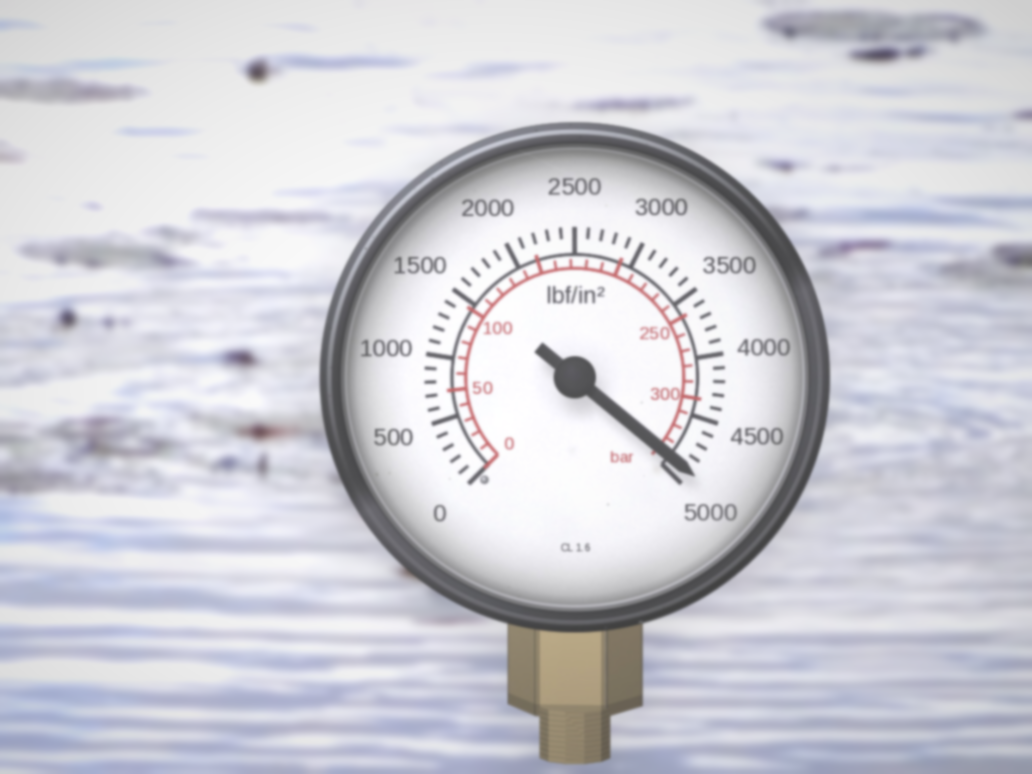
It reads 4900 psi
